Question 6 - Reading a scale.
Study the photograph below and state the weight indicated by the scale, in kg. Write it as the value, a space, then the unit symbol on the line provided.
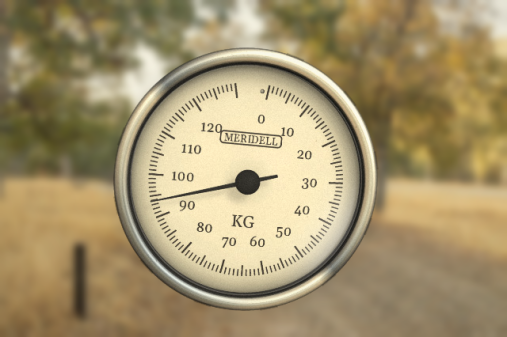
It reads 94 kg
